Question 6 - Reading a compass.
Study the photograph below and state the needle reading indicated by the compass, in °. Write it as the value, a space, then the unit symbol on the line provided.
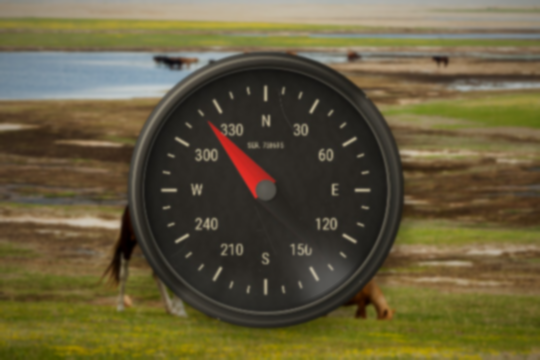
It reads 320 °
